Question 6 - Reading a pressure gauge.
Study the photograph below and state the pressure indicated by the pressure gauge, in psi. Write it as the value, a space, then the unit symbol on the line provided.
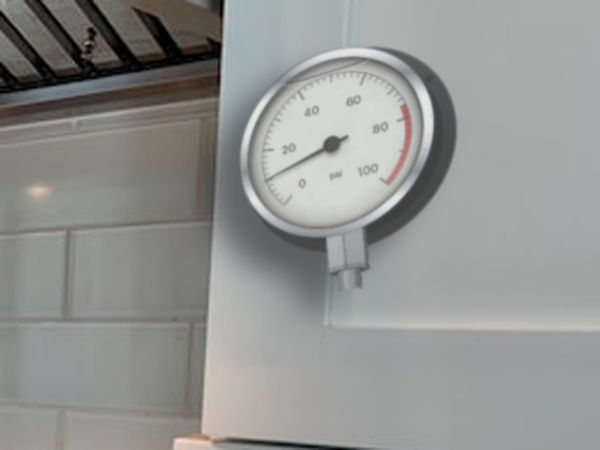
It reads 10 psi
